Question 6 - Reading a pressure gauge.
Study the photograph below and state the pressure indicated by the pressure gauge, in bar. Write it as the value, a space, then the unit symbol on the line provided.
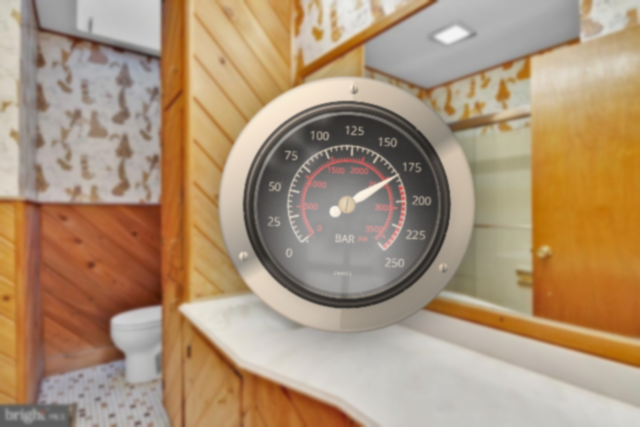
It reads 175 bar
